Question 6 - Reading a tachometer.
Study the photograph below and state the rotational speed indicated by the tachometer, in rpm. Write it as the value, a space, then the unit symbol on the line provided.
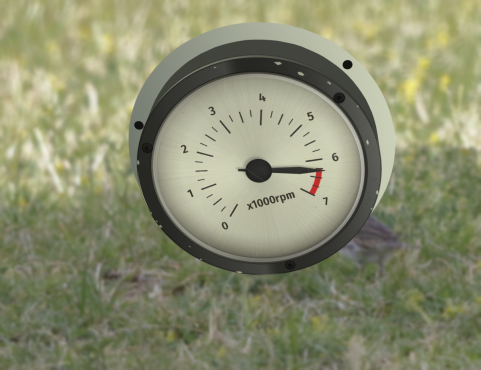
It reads 6250 rpm
